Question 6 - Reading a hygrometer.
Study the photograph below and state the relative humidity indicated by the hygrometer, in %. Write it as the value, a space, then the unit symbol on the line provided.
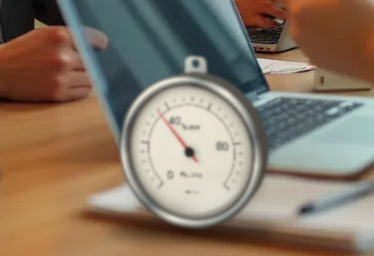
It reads 36 %
